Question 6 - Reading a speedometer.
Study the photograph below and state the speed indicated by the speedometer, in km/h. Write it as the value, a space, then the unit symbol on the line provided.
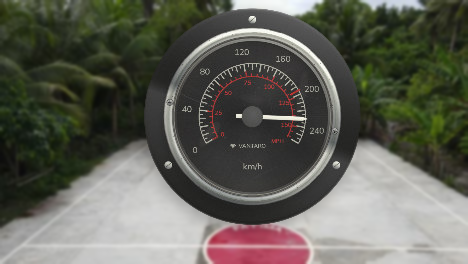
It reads 230 km/h
